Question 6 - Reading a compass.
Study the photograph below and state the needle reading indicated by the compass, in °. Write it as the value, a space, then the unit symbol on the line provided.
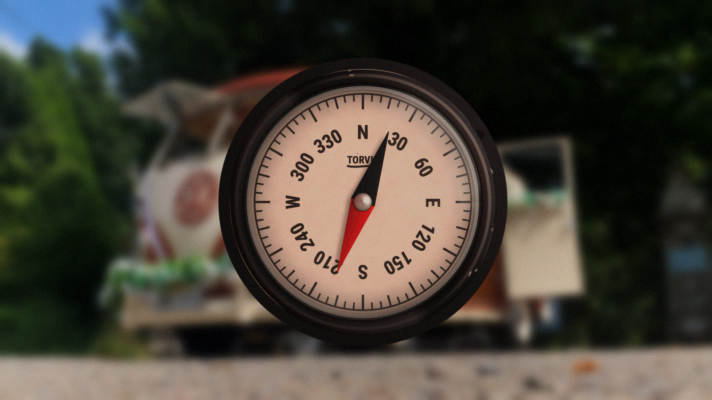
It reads 200 °
